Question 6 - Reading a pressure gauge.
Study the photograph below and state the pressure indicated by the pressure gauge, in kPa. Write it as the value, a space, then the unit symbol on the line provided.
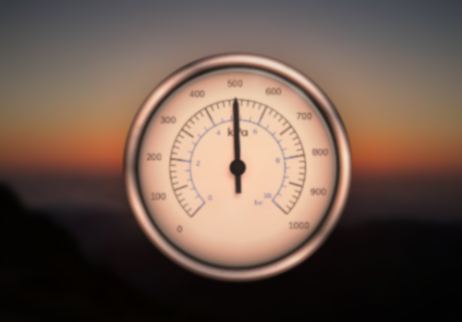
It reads 500 kPa
